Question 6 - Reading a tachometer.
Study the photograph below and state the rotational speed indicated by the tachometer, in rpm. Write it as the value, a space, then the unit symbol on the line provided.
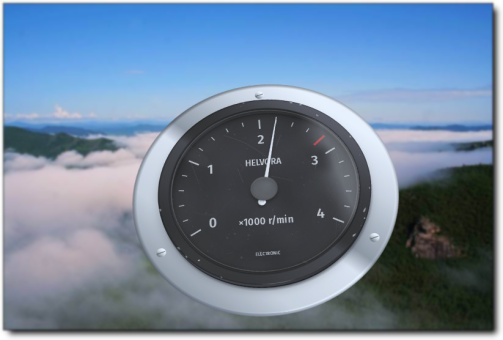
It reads 2200 rpm
